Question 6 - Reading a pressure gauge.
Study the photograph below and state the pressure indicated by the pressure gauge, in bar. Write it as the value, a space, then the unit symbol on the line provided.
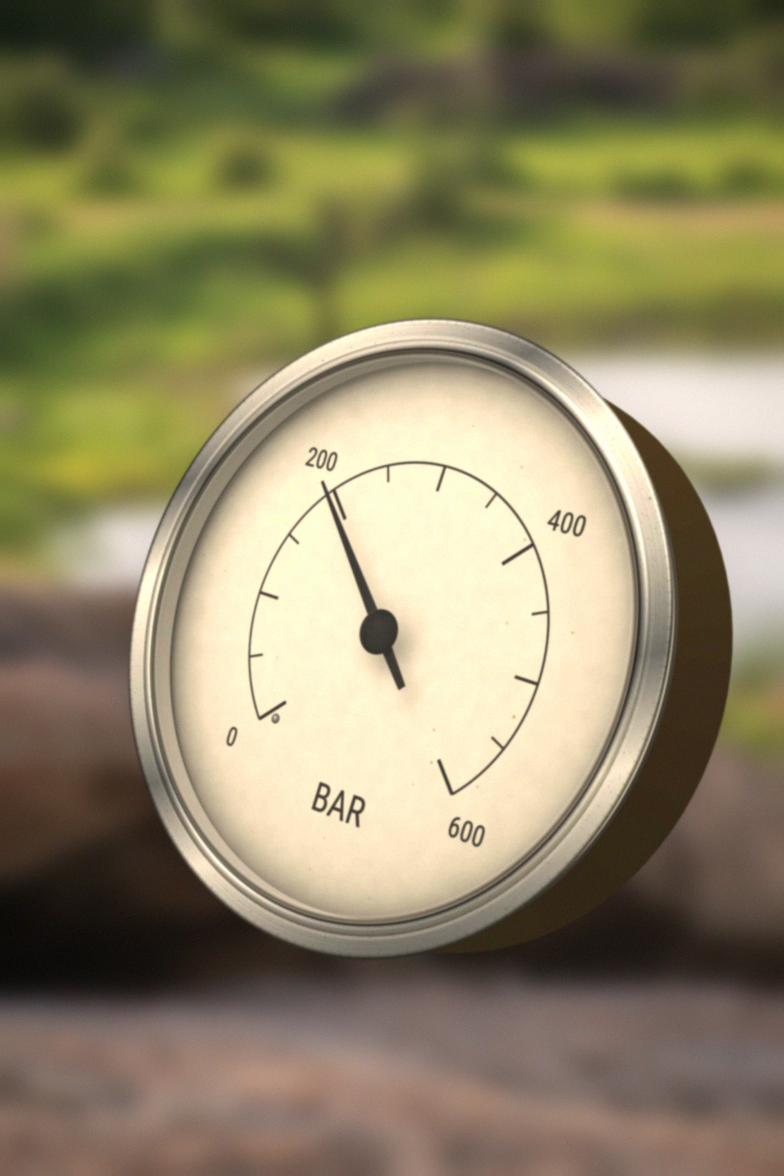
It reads 200 bar
